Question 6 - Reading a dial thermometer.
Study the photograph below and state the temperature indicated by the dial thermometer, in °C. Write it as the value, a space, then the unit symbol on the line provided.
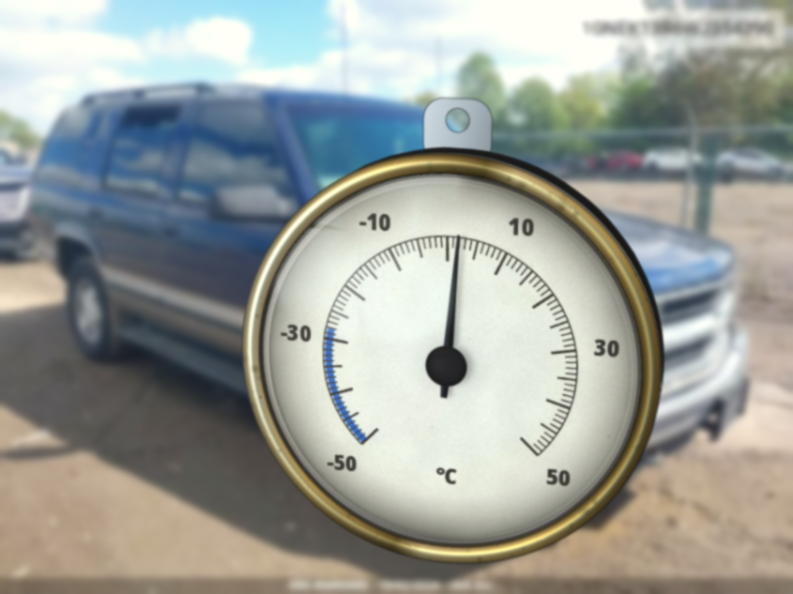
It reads 2 °C
